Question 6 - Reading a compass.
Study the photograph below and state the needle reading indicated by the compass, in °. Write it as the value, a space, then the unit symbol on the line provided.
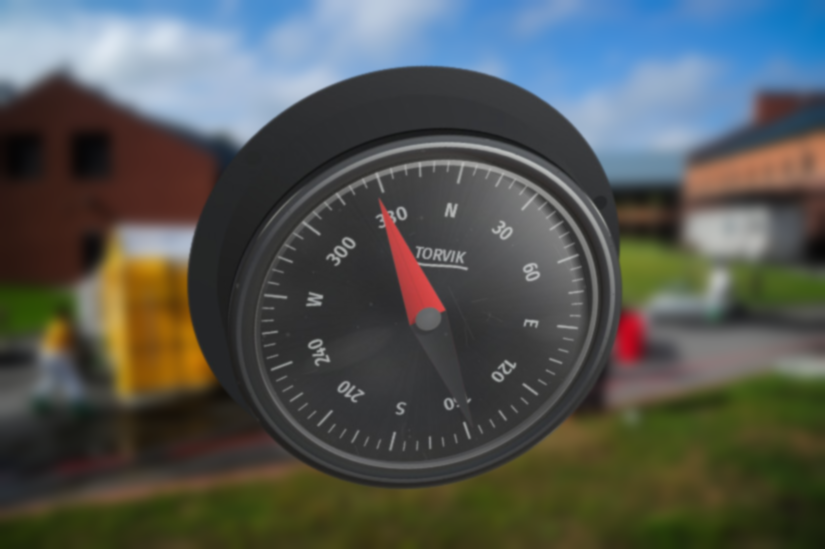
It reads 327.5 °
